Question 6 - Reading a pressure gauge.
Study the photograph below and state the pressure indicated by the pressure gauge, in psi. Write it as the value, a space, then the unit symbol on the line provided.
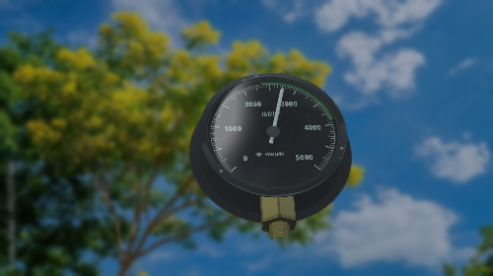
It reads 2750 psi
